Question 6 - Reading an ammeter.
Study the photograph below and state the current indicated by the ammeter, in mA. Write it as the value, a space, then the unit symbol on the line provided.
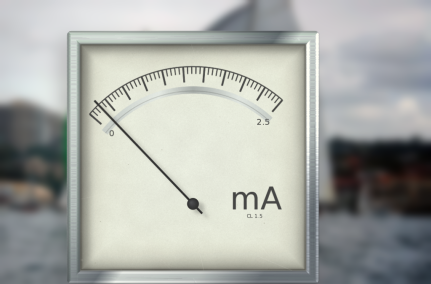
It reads 0.15 mA
